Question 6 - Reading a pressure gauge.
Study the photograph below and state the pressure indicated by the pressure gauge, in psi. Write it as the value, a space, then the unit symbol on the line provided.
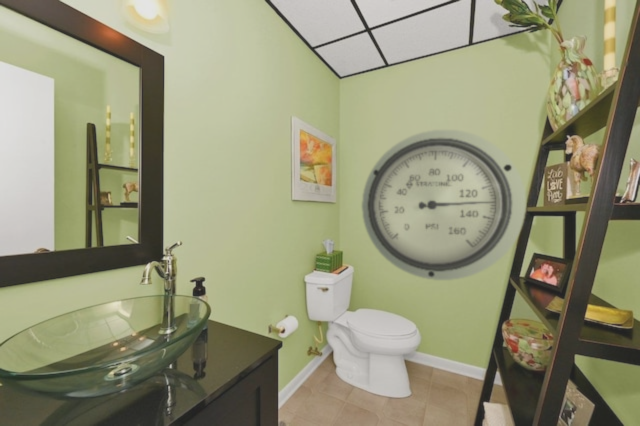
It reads 130 psi
